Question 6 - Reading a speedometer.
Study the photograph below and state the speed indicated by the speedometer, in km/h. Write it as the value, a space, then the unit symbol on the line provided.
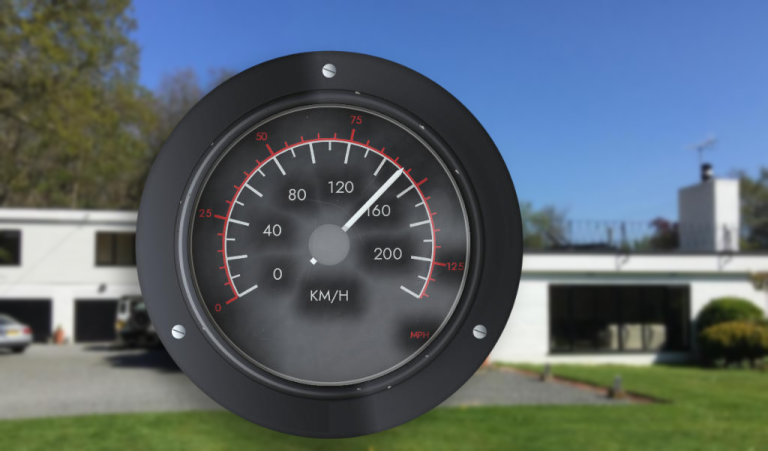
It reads 150 km/h
